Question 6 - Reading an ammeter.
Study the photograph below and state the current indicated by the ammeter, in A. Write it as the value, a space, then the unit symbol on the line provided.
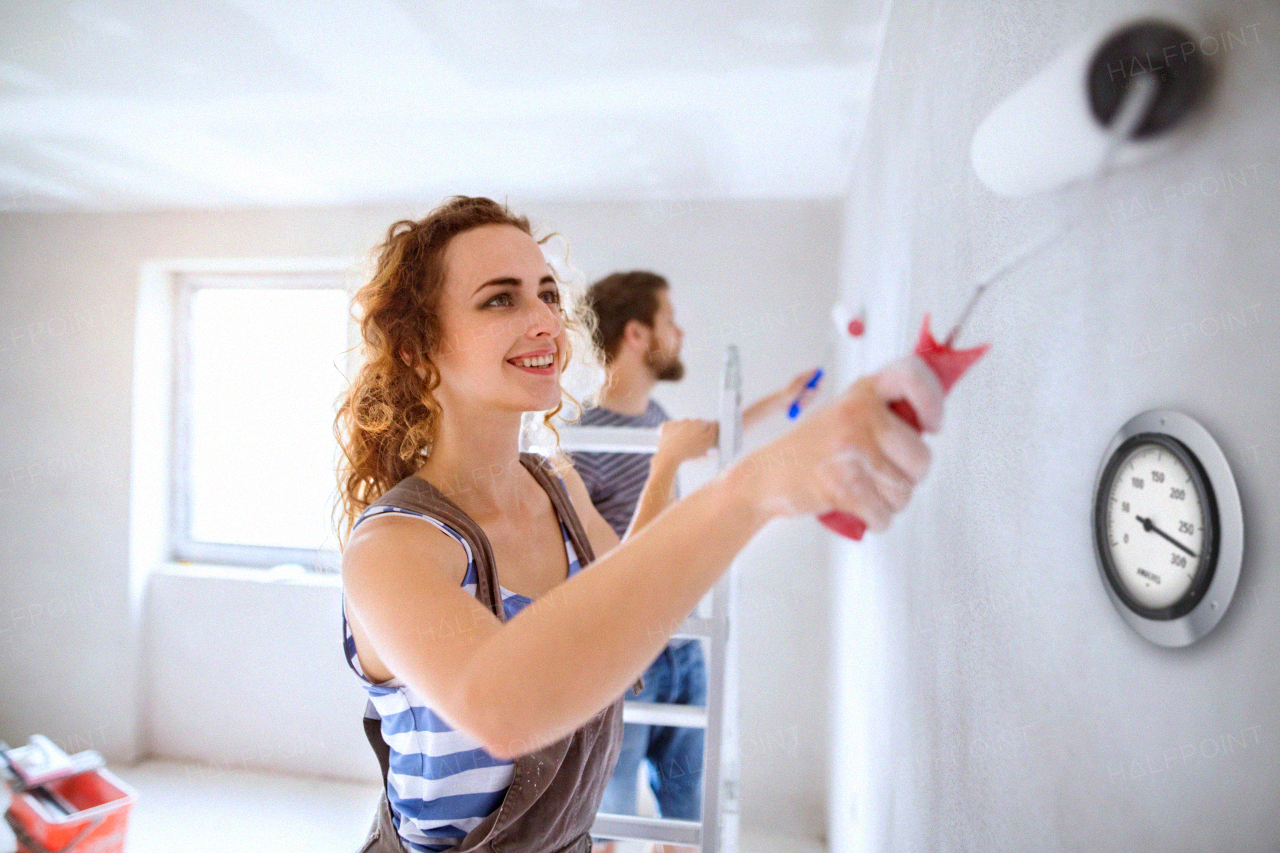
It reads 275 A
